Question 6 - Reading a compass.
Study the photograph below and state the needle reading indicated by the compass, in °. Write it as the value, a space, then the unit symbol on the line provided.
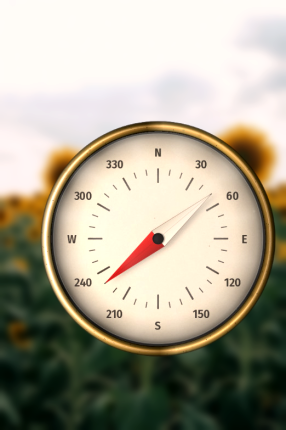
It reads 230 °
